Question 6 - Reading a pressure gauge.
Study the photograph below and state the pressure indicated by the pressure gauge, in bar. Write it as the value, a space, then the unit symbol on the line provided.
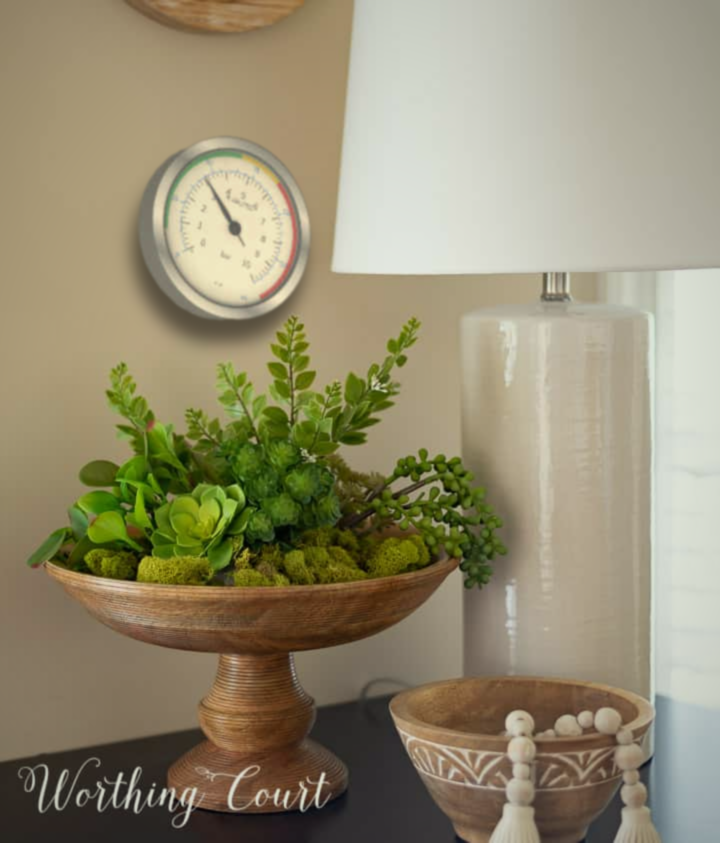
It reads 3 bar
